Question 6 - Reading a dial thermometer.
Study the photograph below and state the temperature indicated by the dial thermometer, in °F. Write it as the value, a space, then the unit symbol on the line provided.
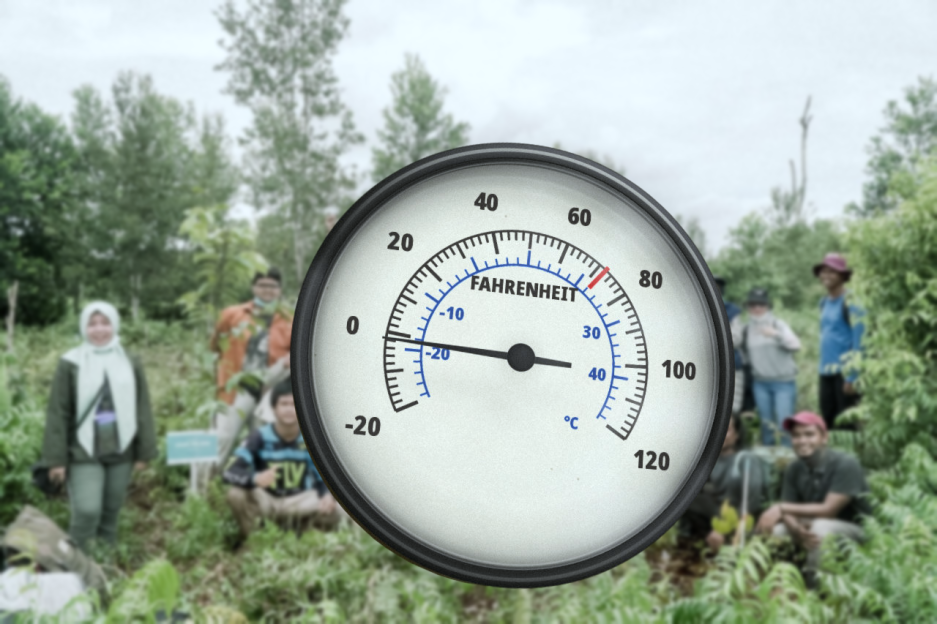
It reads -2 °F
